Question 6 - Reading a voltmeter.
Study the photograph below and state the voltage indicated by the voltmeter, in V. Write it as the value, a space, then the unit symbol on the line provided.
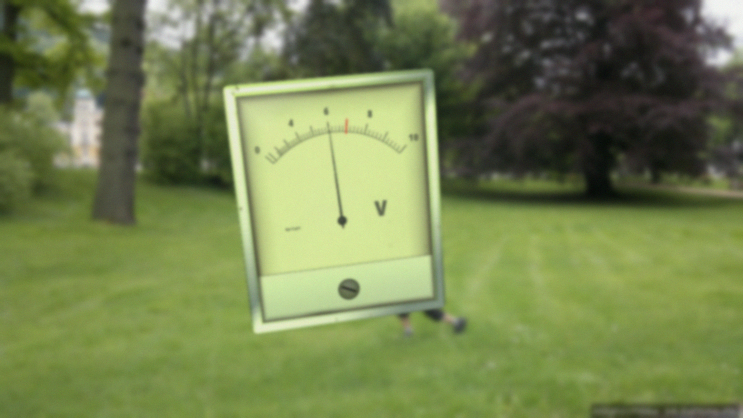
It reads 6 V
